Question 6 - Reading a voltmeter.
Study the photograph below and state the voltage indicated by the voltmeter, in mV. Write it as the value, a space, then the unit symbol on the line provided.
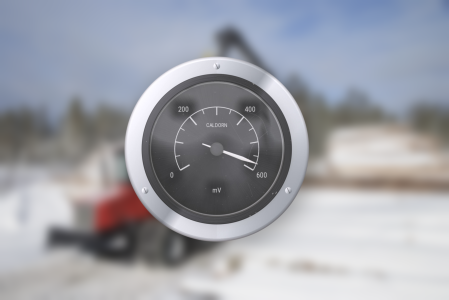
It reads 575 mV
